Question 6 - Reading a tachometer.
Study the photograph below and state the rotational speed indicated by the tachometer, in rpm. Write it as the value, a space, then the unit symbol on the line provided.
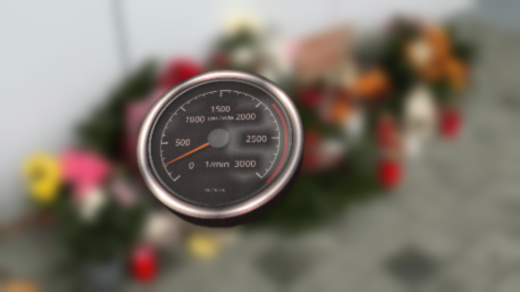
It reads 200 rpm
